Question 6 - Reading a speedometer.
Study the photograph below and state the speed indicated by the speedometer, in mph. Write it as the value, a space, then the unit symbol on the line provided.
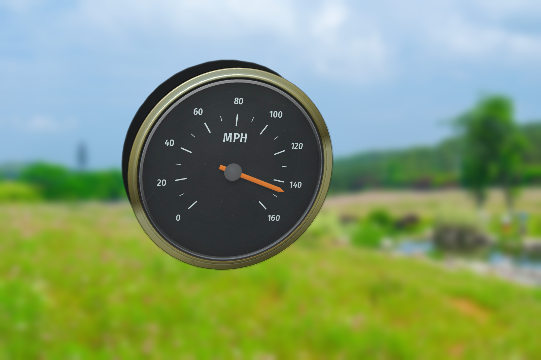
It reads 145 mph
